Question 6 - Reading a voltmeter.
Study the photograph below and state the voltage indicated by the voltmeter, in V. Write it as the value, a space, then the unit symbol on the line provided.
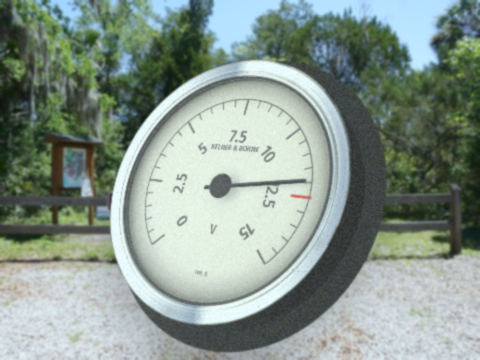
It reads 12 V
